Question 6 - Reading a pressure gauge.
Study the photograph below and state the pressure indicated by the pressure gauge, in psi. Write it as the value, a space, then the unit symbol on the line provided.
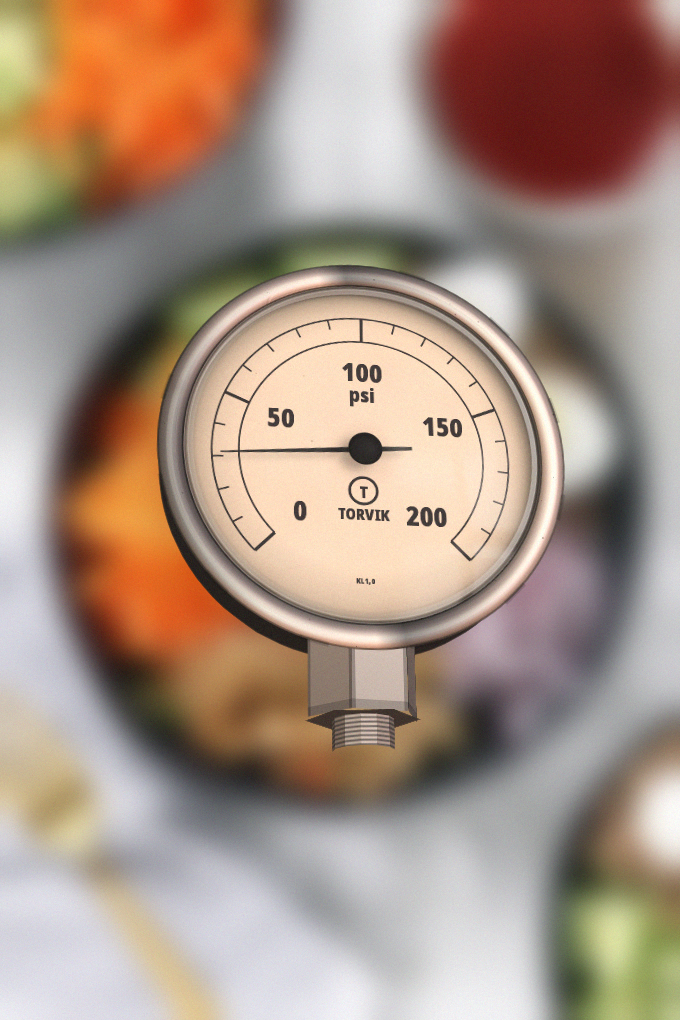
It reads 30 psi
